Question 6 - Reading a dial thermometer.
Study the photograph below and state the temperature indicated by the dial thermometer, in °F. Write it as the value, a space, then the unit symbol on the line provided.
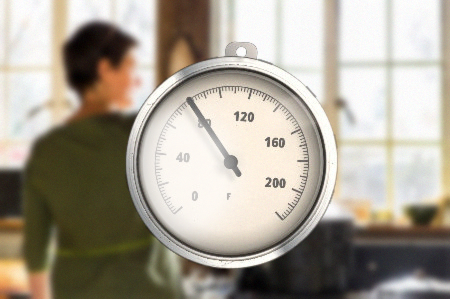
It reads 80 °F
